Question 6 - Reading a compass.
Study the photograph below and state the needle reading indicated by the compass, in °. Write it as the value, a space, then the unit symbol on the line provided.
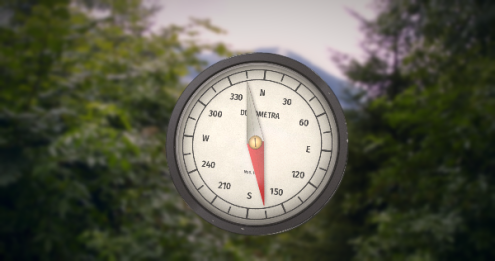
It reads 165 °
